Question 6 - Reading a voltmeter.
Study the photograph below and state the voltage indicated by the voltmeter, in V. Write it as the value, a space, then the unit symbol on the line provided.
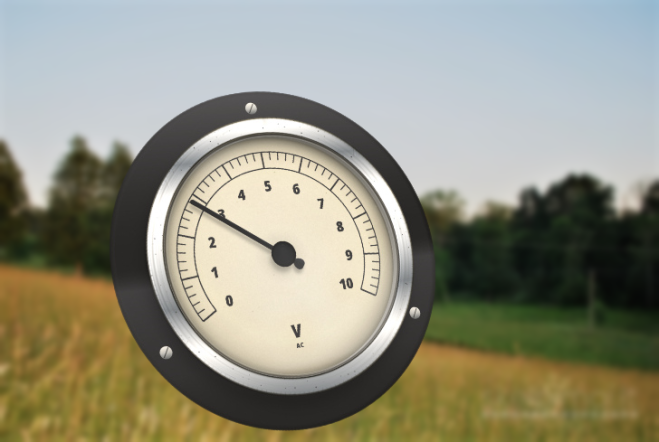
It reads 2.8 V
